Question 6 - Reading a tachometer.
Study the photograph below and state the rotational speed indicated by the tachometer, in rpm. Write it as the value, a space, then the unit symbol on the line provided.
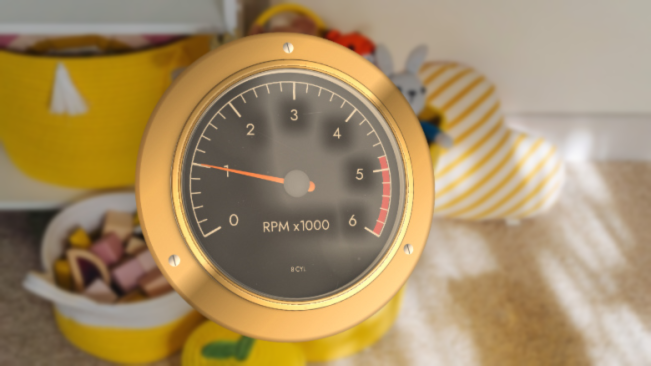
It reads 1000 rpm
